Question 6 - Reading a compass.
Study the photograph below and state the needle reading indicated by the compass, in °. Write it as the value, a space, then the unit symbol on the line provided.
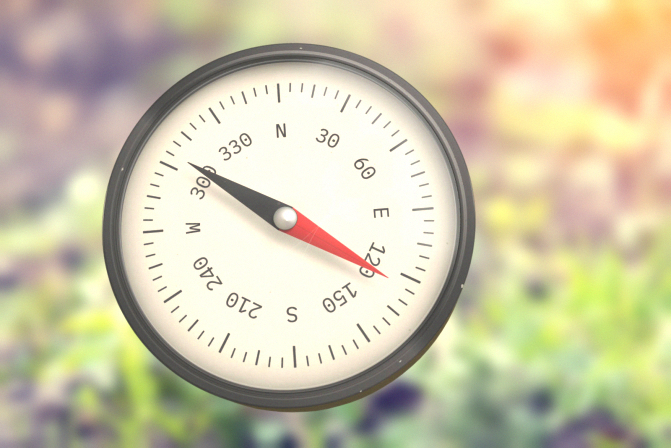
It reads 125 °
